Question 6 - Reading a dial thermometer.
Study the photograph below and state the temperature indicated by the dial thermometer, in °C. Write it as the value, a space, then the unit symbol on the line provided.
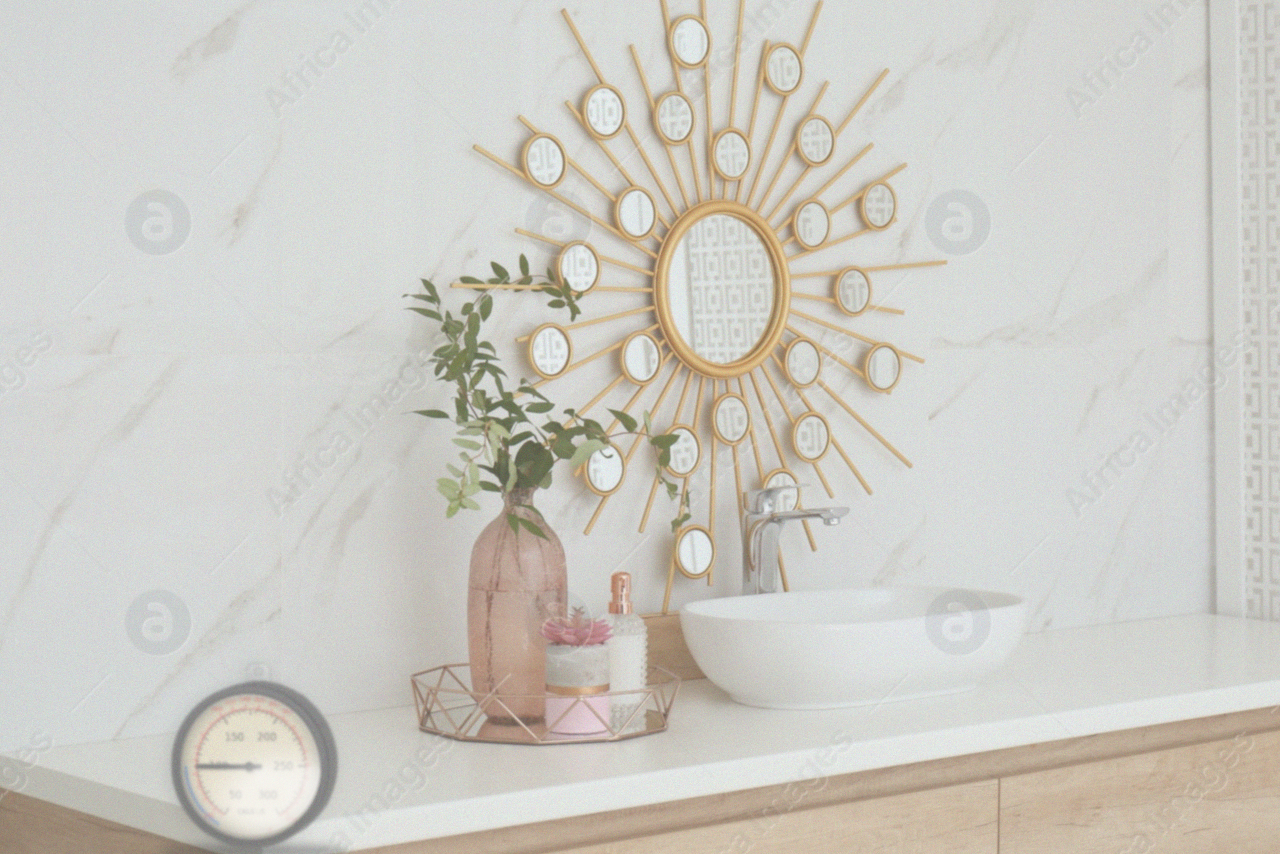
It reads 100 °C
